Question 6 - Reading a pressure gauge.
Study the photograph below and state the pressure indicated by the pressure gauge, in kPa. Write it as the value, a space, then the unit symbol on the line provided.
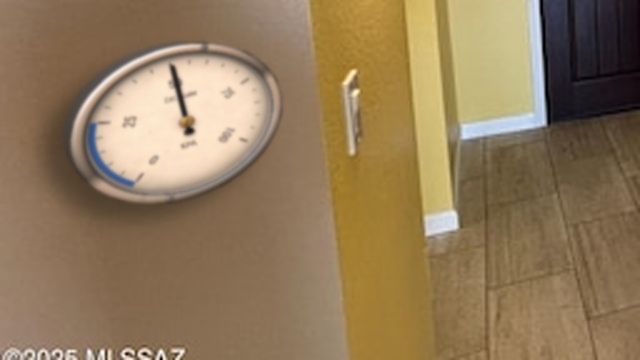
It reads 50 kPa
